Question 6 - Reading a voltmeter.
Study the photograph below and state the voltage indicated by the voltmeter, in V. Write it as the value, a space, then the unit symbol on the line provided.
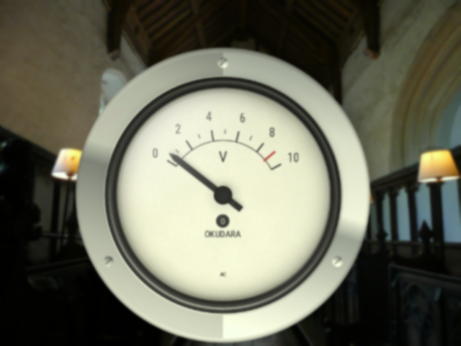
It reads 0.5 V
